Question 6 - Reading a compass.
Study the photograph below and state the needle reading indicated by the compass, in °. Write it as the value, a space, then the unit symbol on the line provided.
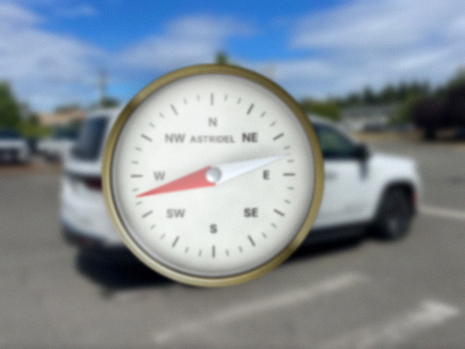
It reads 255 °
